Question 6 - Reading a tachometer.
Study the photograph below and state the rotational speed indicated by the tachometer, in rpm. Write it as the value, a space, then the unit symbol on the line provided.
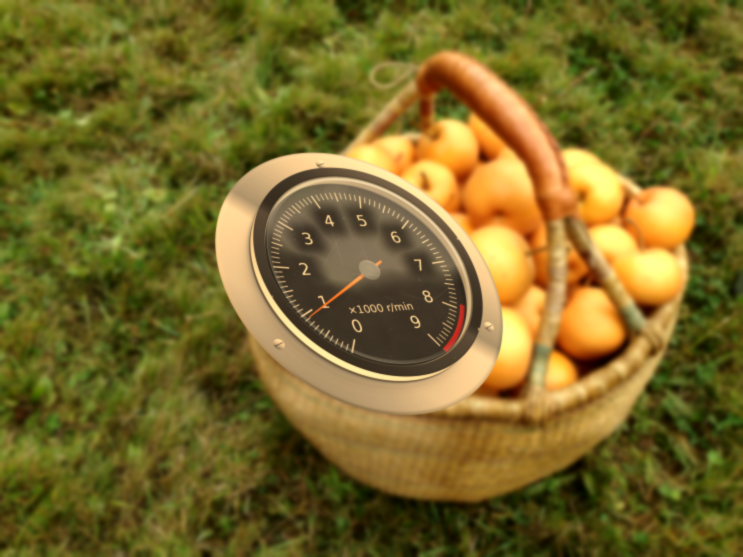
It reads 900 rpm
